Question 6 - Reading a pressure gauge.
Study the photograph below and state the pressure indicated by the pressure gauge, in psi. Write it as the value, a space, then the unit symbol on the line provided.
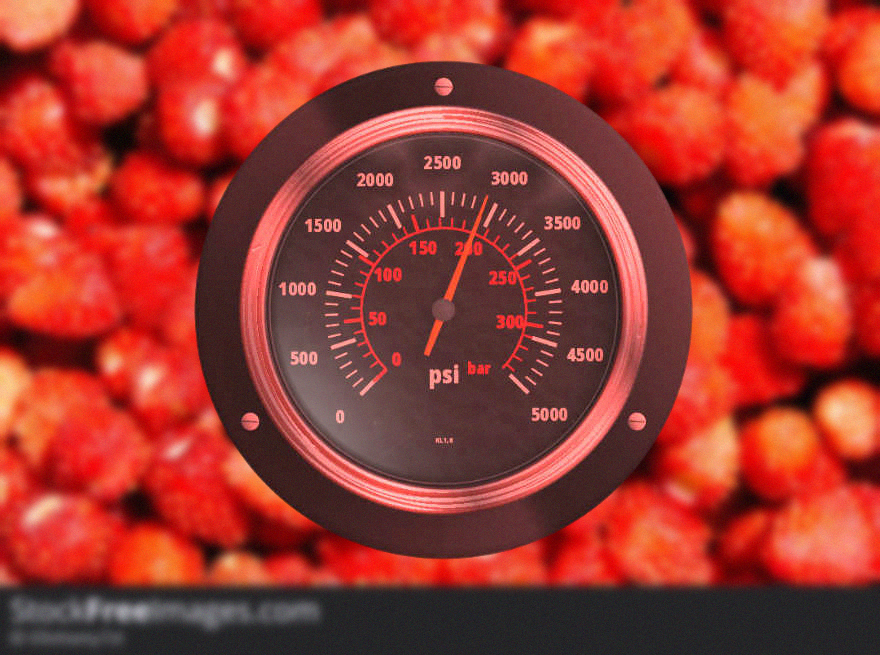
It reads 2900 psi
